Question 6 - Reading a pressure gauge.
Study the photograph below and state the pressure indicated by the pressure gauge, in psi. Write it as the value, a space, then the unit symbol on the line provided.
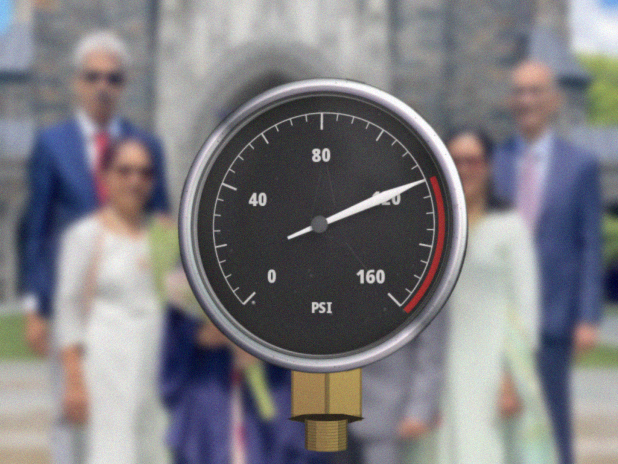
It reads 120 psi
